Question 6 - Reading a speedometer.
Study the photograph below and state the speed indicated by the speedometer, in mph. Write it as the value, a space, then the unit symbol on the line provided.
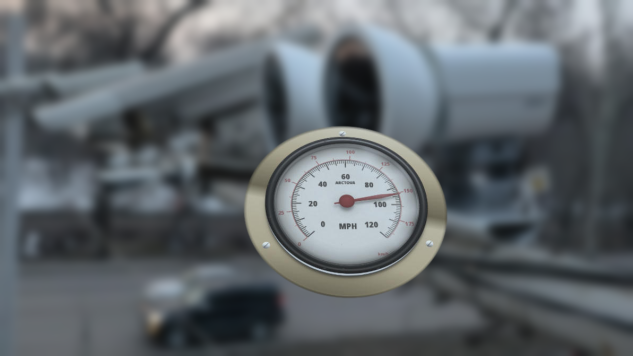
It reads 95 mph
